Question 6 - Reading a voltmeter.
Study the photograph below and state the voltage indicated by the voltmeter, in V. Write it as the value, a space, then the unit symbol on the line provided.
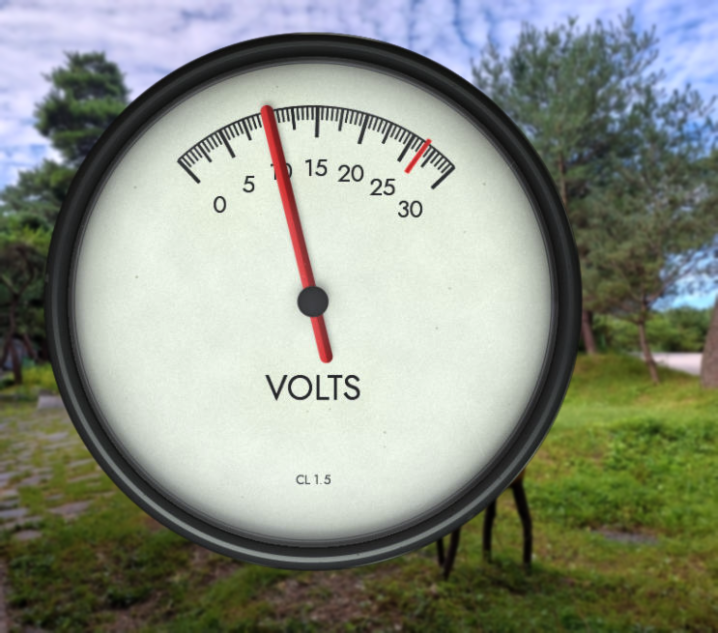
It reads 10 V
